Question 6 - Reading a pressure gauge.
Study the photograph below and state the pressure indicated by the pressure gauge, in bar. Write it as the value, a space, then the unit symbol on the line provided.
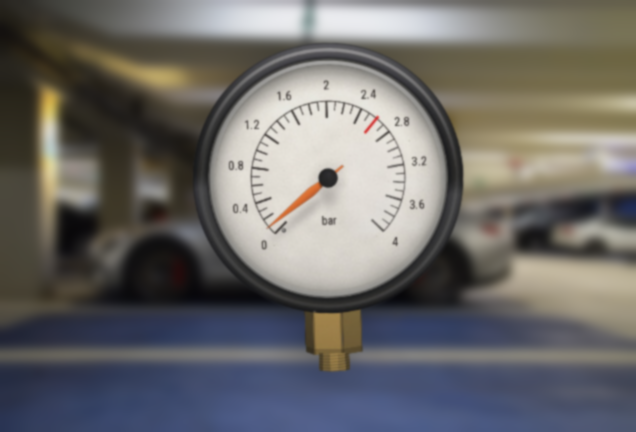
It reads 0.1 bar
